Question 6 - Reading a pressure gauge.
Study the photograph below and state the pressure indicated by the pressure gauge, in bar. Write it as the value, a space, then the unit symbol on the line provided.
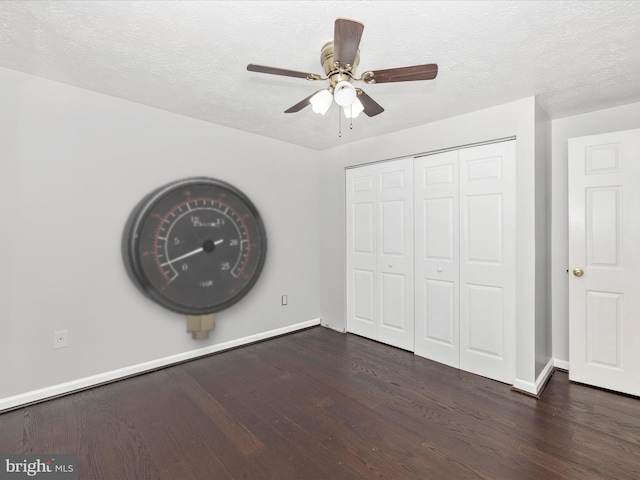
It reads 2 bar
